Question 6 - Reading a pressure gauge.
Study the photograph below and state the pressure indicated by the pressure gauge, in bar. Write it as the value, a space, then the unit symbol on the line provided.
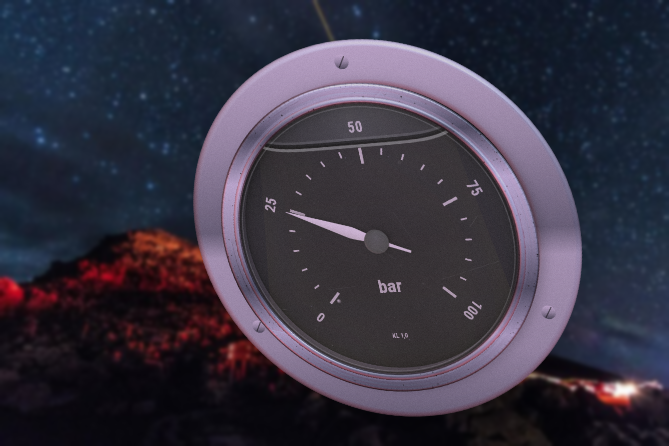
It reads 25 bar
